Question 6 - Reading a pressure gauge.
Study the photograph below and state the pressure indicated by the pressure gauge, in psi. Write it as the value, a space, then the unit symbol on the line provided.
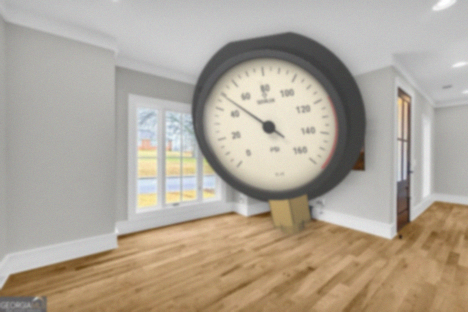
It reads 50 psi
